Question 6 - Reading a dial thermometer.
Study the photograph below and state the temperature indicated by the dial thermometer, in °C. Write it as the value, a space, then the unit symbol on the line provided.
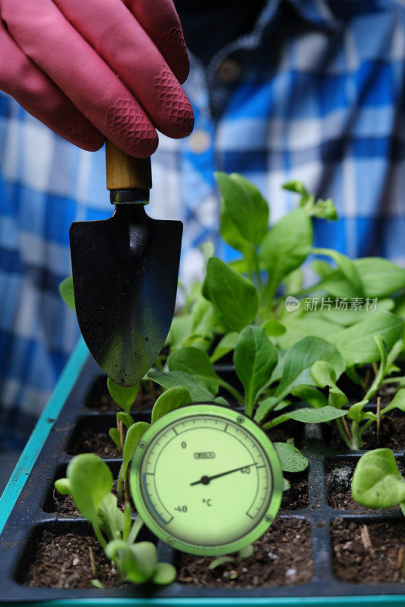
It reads 38 °C
